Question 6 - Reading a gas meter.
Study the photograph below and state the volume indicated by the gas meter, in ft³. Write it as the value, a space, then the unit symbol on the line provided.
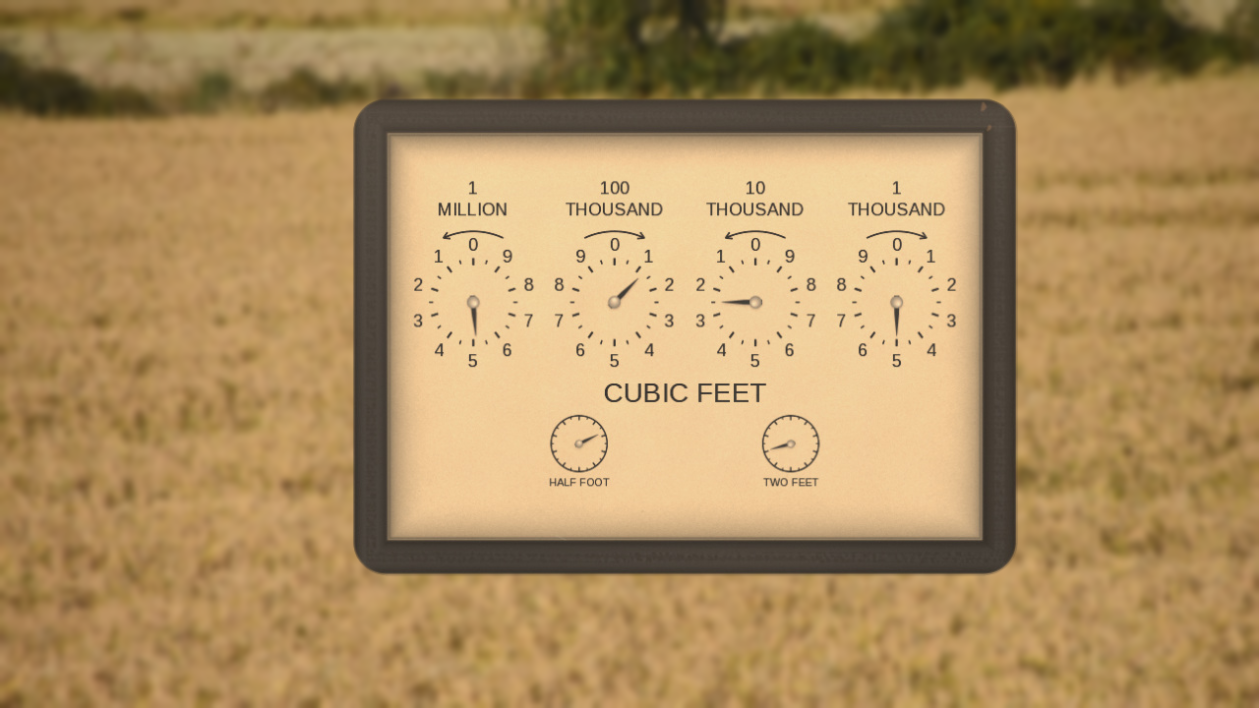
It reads 512500 ft³
